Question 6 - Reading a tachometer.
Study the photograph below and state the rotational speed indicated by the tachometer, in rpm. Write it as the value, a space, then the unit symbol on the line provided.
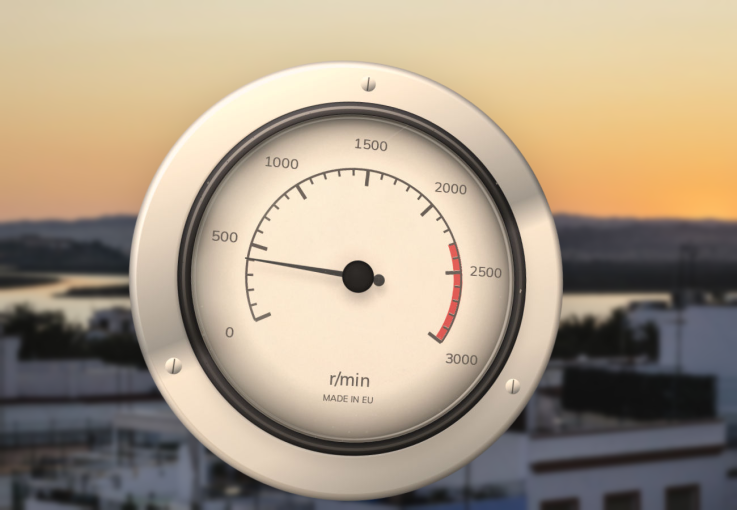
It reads 400 rpm
